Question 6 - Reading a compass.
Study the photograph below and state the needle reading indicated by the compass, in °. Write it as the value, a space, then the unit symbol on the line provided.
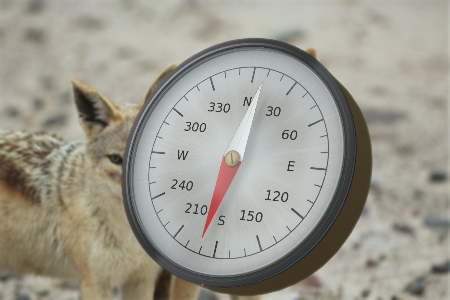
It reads 190 °
